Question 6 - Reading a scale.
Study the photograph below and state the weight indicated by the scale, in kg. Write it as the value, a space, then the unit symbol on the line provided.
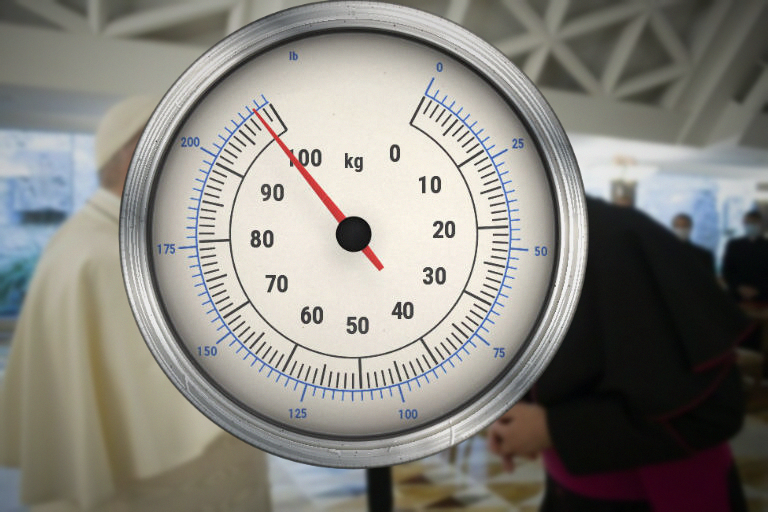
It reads 98 kg
